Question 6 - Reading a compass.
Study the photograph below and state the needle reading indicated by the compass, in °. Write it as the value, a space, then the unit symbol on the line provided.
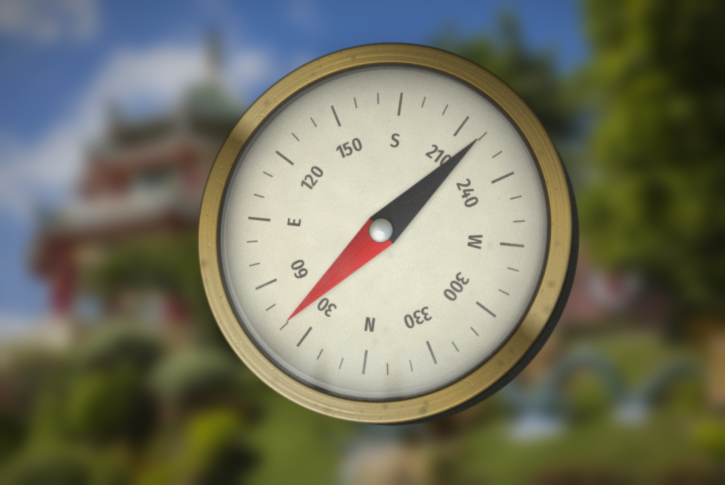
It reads 40 °
